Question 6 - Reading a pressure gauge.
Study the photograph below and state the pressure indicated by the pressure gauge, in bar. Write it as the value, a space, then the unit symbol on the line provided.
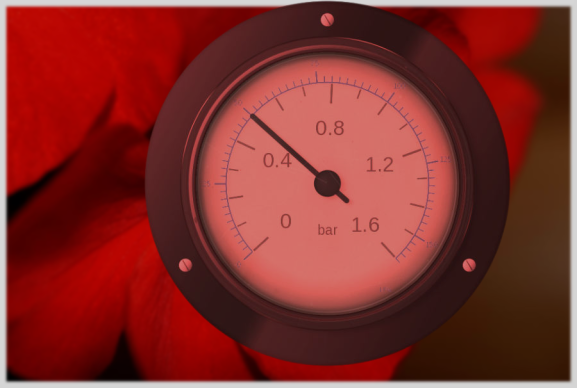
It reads 0.5 bar
